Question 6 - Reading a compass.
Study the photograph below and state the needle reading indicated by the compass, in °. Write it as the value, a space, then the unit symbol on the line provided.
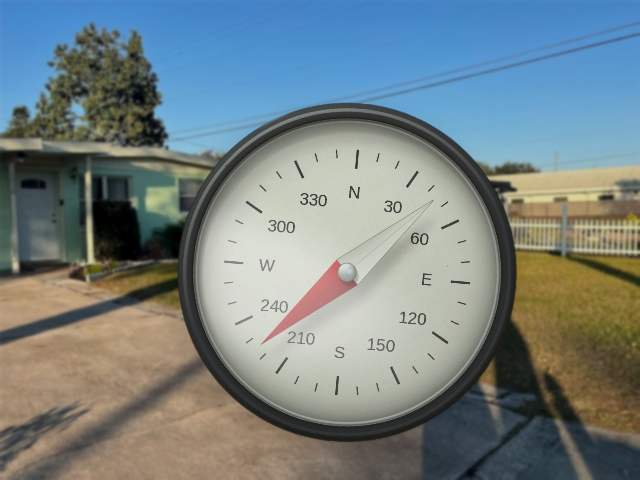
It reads 225 °
